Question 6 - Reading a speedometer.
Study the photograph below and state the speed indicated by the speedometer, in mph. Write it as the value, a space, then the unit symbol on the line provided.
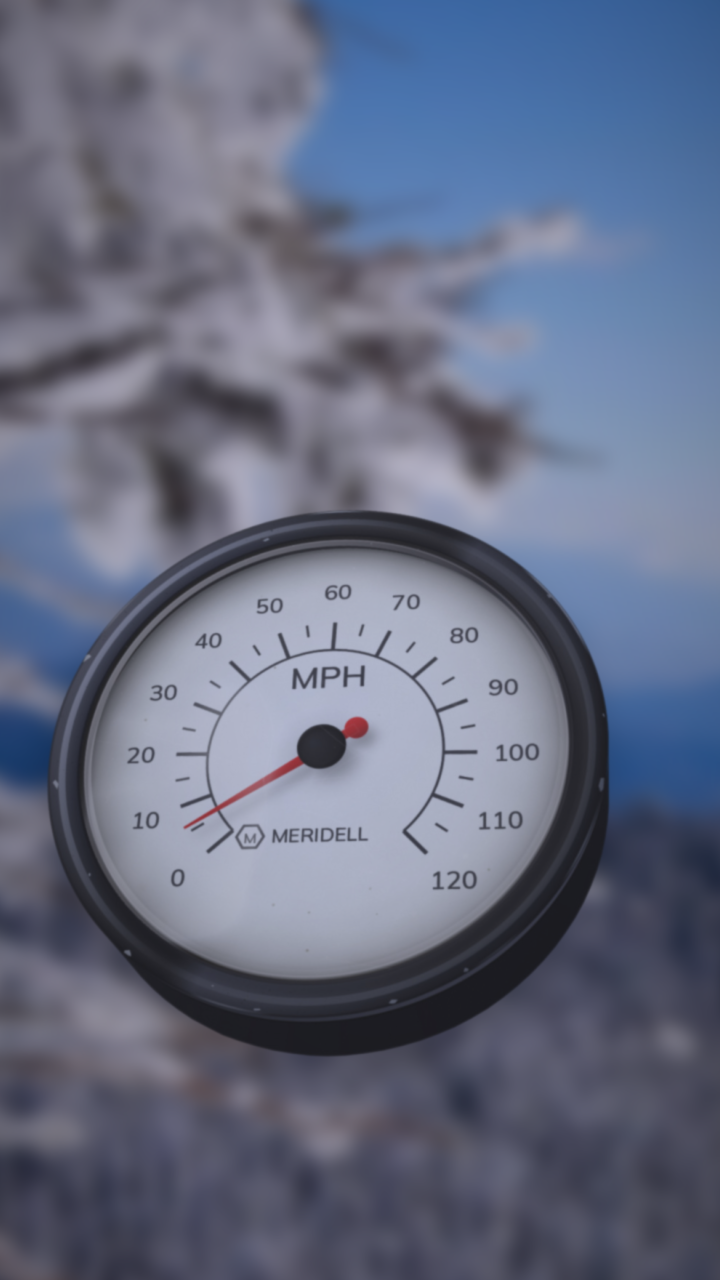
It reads 5 mph
